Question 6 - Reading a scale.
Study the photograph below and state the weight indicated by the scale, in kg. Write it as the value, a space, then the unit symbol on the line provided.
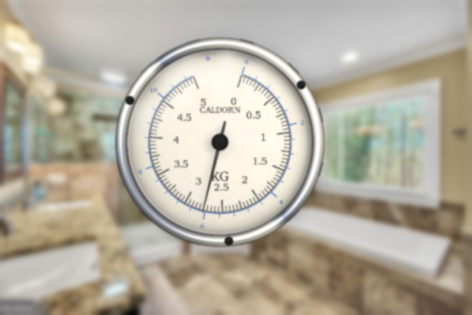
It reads 2.75 kg
